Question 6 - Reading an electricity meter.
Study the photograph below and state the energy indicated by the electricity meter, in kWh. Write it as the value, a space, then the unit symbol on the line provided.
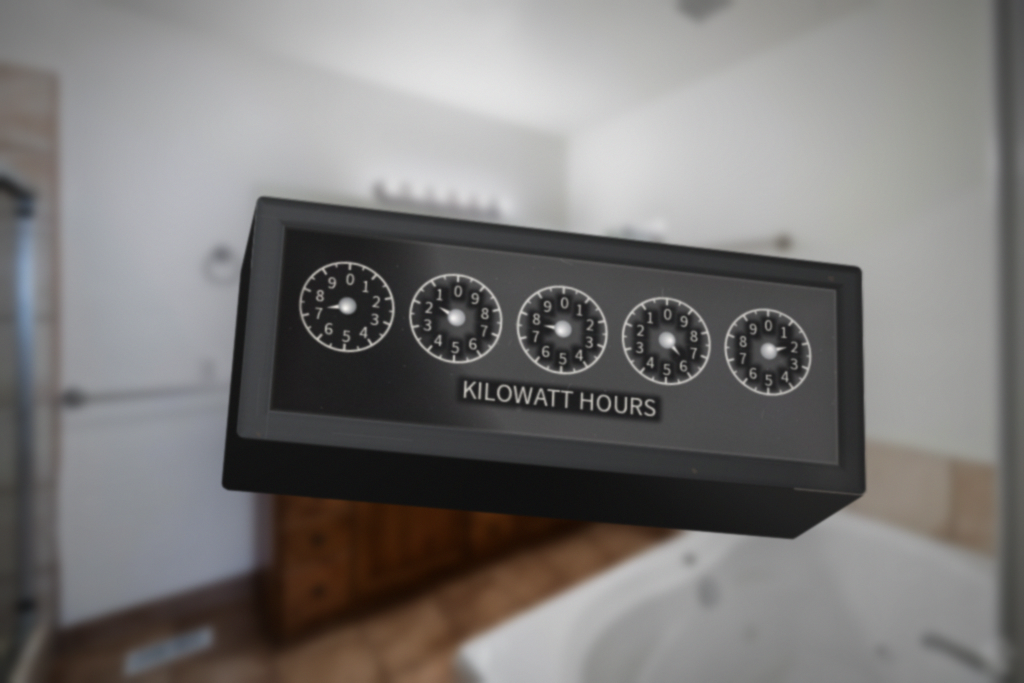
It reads 71762 kWh
